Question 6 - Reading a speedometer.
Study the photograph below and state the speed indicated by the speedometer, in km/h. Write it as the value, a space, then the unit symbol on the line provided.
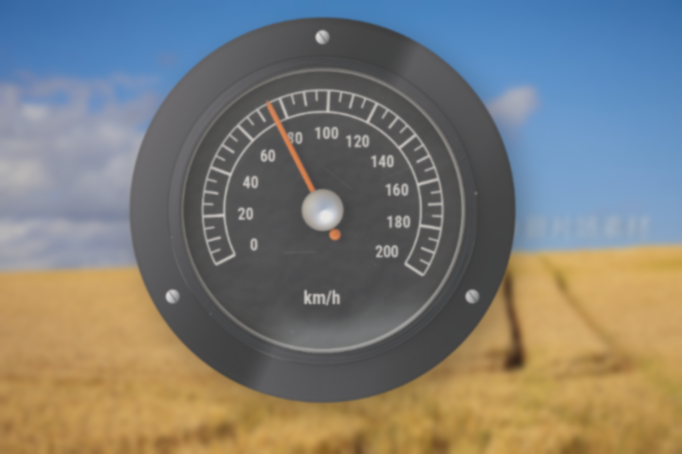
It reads 75 km/h
